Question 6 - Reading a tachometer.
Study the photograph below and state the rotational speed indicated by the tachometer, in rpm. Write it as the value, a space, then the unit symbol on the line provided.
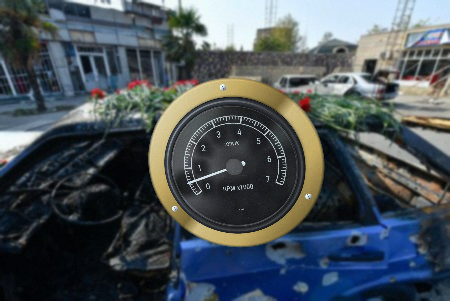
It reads 500 rpm
